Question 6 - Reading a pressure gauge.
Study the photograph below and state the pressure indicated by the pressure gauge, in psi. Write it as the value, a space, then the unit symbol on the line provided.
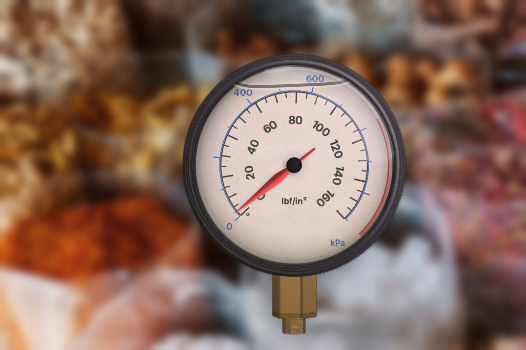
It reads 2.5 psi
